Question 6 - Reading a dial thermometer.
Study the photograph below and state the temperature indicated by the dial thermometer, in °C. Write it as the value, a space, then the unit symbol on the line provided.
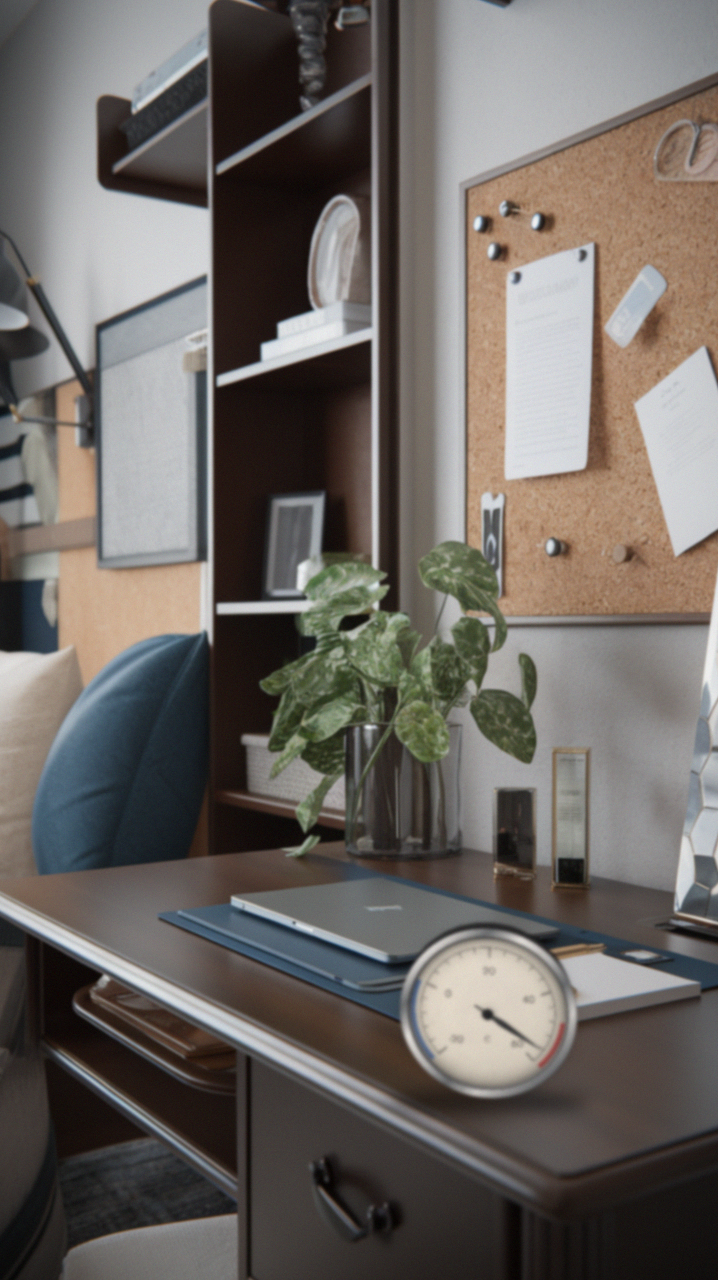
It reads 56 °C
